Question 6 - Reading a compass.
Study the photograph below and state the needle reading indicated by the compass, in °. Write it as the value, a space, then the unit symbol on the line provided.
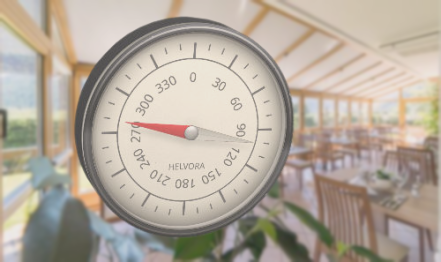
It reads 280 °
